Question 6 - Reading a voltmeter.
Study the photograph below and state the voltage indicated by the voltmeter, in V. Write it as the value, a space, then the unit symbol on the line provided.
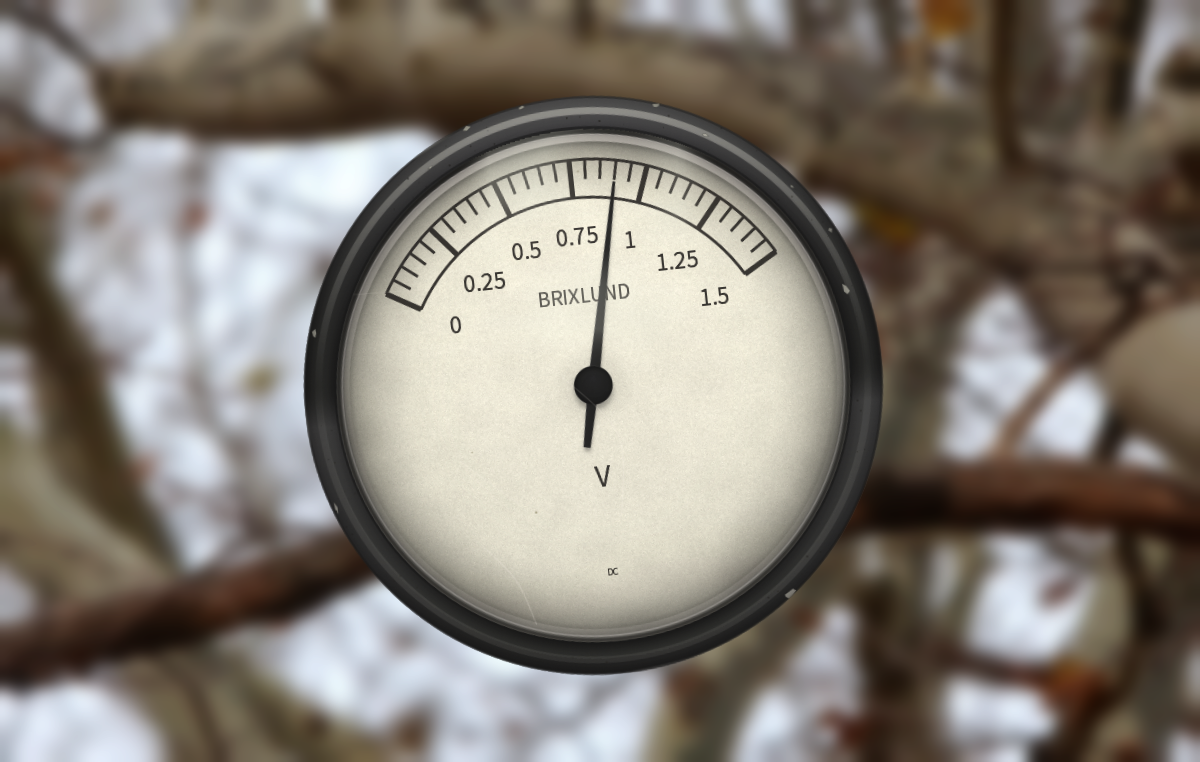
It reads 0.9 V
